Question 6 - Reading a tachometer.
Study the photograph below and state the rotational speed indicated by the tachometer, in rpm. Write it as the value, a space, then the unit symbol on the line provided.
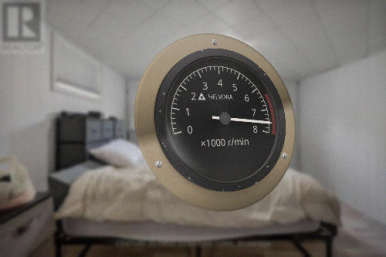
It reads 7600 rpm
